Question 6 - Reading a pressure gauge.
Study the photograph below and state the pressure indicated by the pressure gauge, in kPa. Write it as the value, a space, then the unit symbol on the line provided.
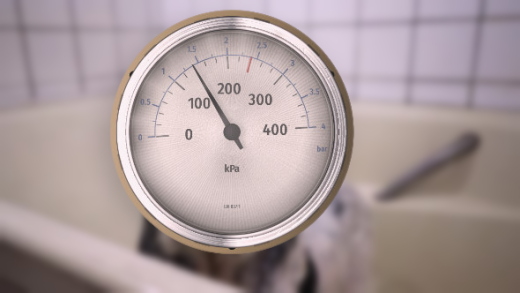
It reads 140 kPa
